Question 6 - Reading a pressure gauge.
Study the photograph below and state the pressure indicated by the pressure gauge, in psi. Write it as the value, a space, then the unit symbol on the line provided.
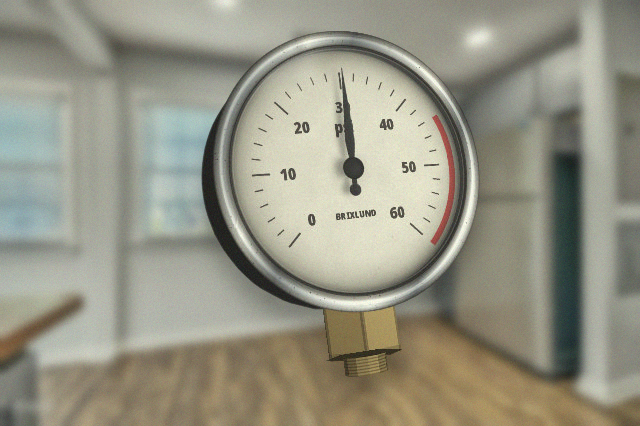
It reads 30 psi
